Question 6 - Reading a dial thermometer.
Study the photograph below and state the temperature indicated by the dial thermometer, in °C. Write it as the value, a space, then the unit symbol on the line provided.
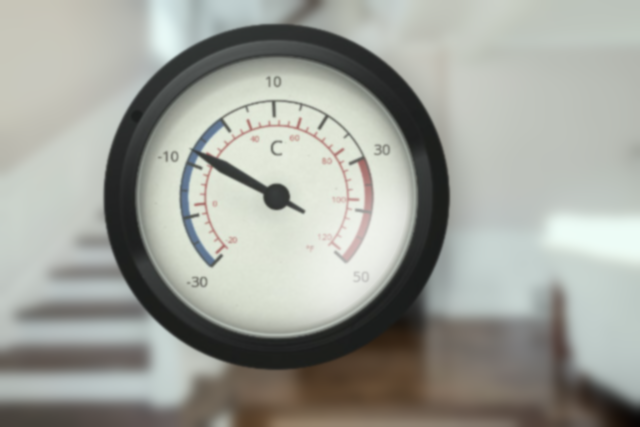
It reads -7.5 °C
